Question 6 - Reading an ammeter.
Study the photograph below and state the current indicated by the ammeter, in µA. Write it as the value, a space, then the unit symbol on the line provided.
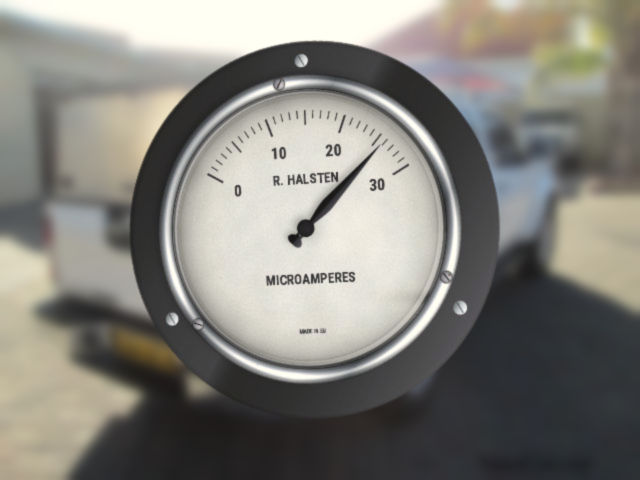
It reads 26 µA
